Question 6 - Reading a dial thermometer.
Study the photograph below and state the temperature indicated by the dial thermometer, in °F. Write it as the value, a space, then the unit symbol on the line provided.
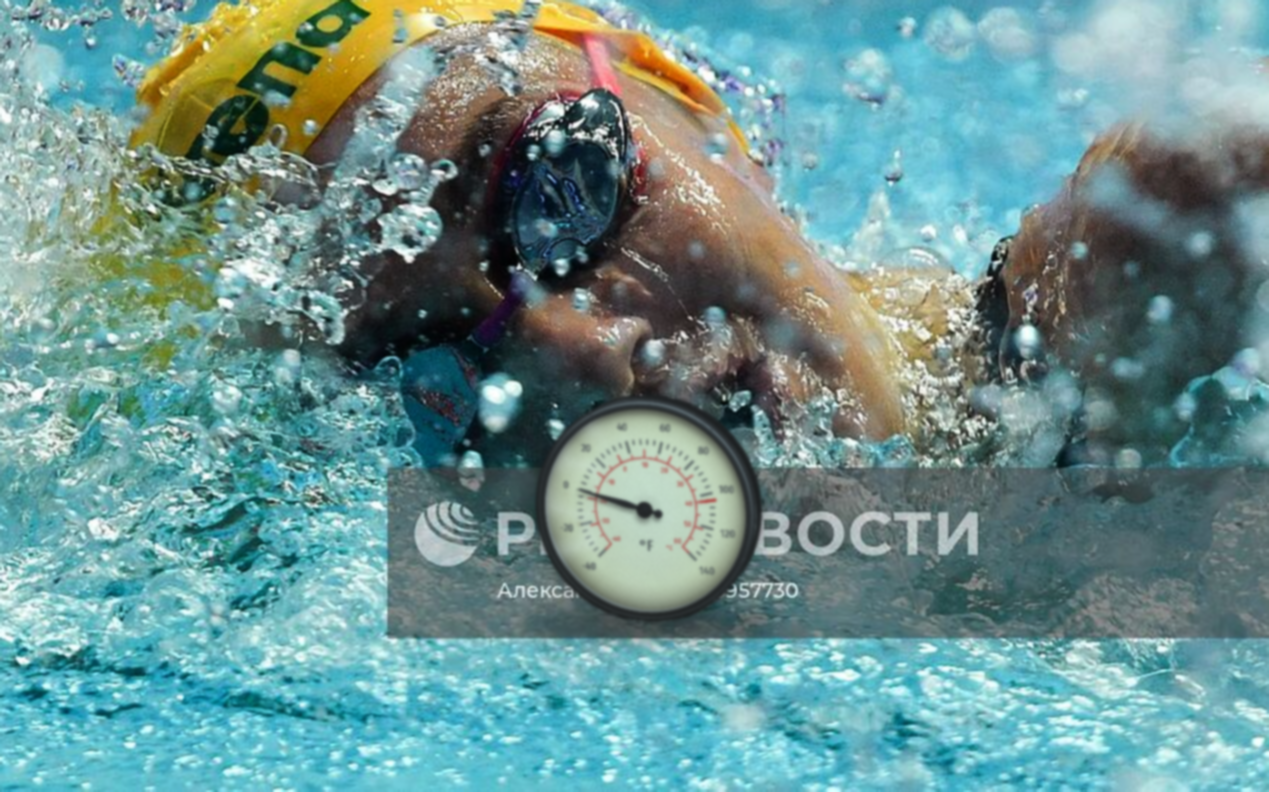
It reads 0 °F
